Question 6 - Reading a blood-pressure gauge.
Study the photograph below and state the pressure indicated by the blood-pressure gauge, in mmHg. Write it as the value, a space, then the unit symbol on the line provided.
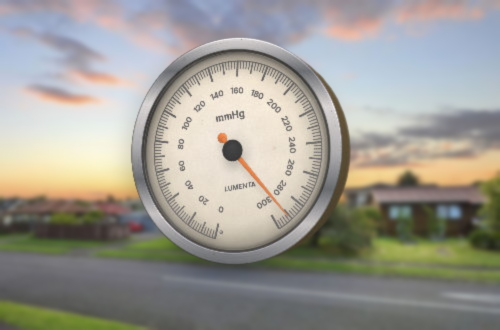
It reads 290 mmHg
